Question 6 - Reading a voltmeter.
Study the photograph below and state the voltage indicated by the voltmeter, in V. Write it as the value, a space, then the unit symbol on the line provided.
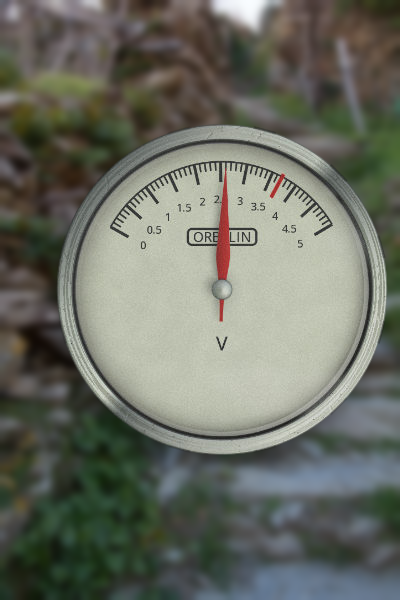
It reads 2.6 V
